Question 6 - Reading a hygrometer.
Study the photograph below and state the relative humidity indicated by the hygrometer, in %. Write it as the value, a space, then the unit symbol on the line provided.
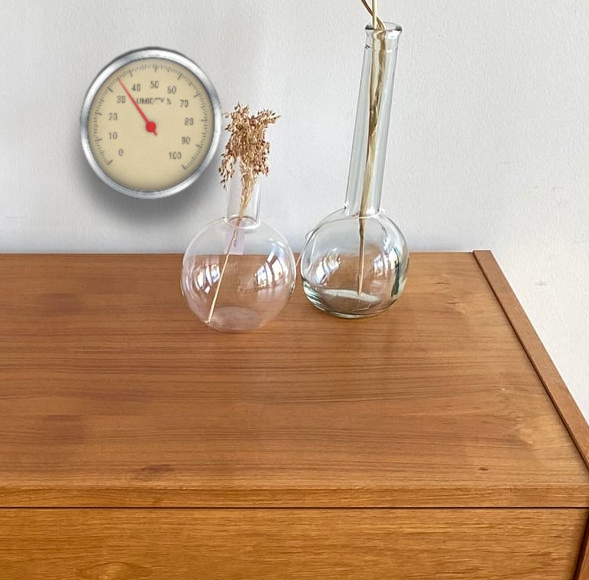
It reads 35 %
